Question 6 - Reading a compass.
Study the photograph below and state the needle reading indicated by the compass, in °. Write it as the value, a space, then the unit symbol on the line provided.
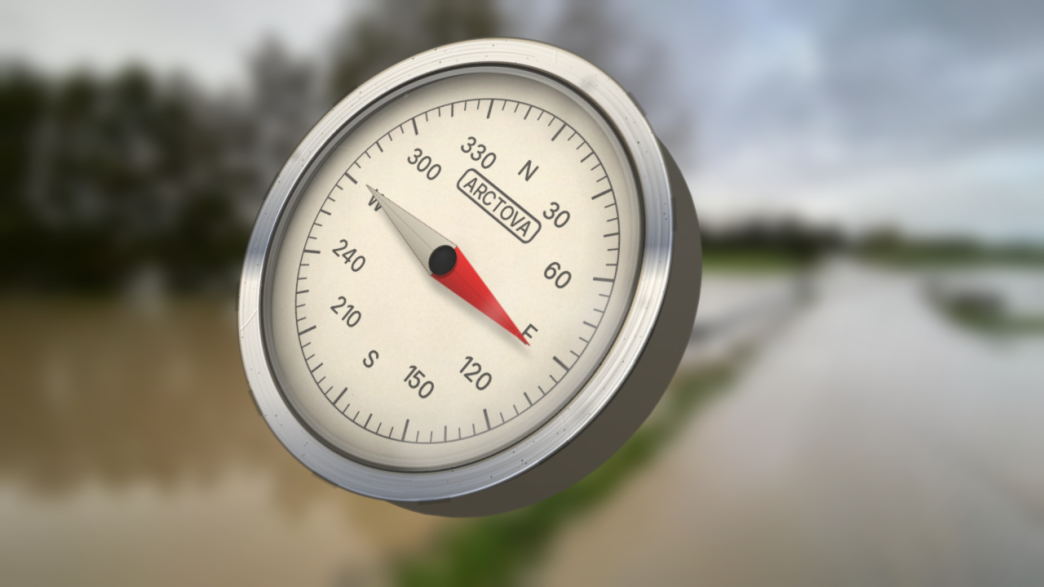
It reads 92.5 °
